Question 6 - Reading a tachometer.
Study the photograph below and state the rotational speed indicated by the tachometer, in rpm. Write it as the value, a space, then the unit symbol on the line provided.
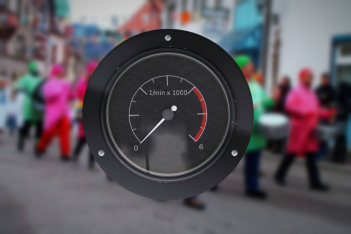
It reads 0 rpm
